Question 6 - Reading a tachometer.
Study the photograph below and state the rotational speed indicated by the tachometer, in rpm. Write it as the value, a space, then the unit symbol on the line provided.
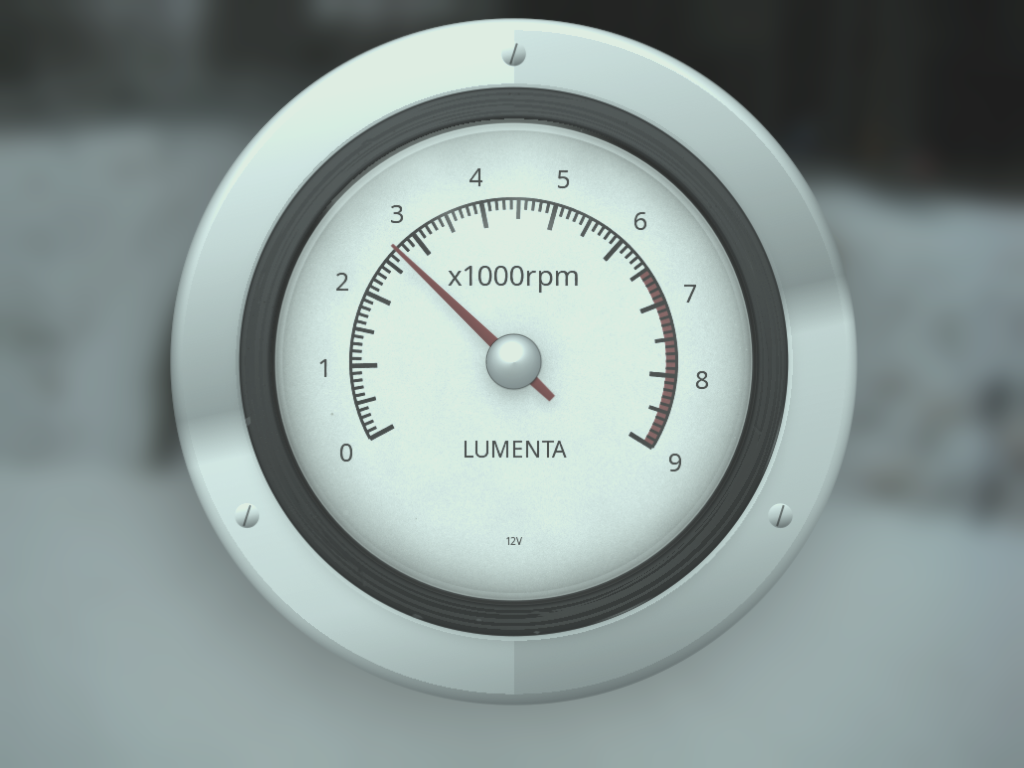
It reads 2700 rpm
